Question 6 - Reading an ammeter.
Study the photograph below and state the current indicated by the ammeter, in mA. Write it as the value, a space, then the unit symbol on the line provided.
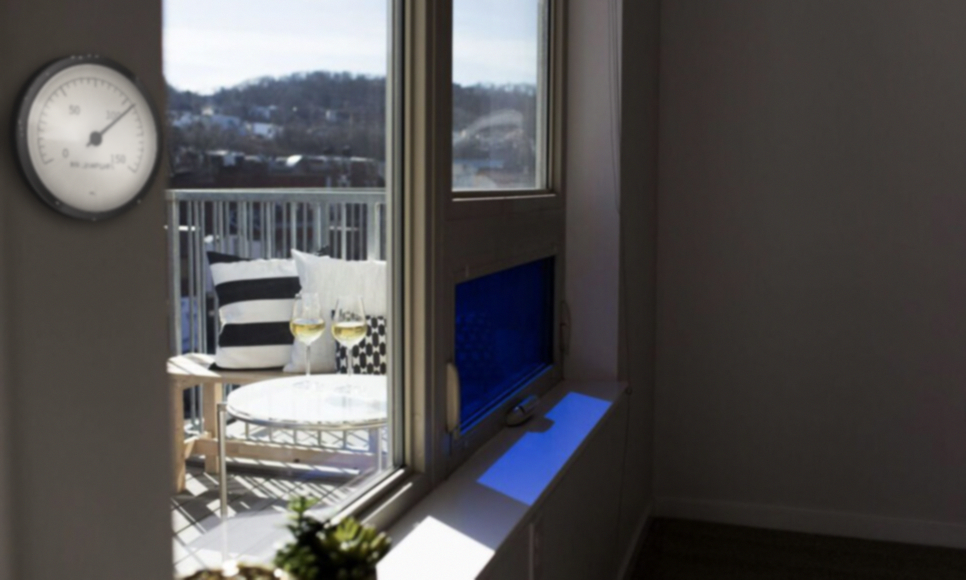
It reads 105 mA
